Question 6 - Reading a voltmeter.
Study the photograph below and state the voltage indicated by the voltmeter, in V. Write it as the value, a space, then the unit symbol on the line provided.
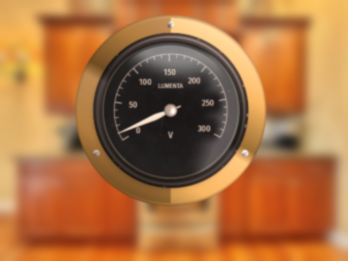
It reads 10 V
